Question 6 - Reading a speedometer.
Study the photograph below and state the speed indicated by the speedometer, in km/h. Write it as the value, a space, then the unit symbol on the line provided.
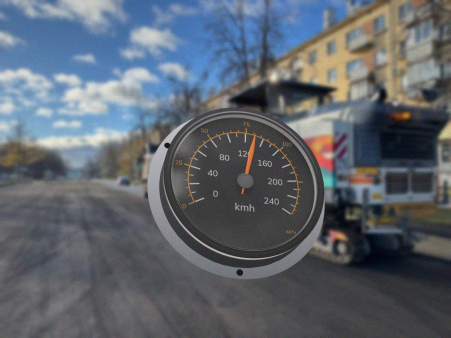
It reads 130 km/h
